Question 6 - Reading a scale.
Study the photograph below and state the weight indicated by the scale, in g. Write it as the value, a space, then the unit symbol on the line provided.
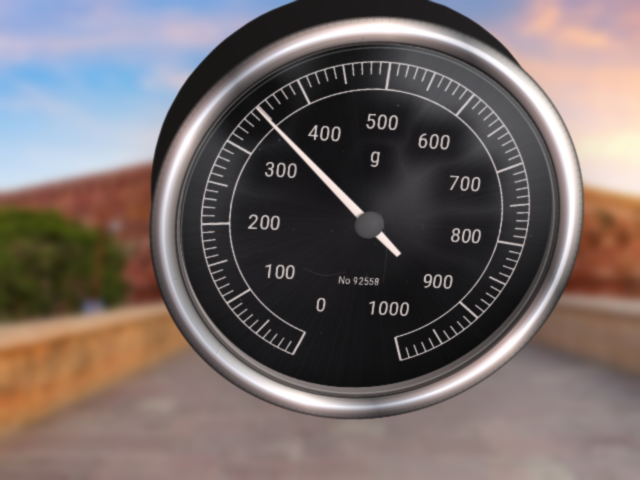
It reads 350 g
